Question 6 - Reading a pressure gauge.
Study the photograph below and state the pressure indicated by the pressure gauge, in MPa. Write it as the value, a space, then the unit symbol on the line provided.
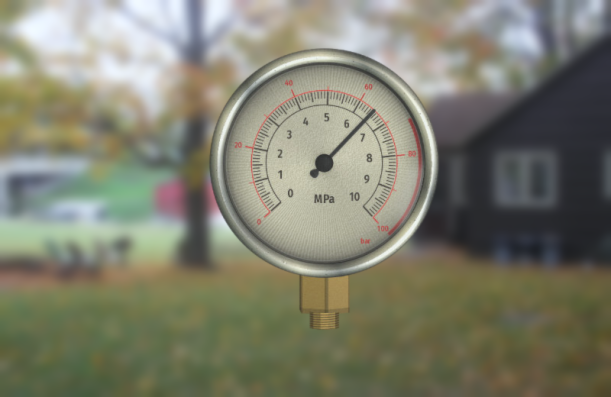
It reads 6.5 MPa
